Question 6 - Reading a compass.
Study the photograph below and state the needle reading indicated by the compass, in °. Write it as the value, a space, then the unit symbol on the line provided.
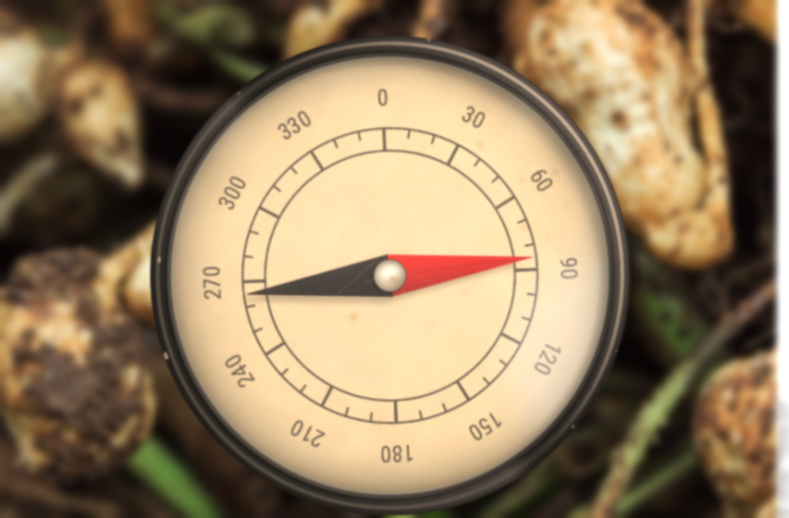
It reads 85 °
